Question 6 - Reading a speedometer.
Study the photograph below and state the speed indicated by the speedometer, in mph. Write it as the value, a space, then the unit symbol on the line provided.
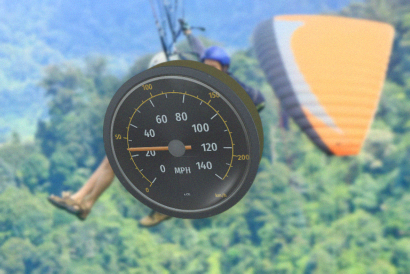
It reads 25 mph
